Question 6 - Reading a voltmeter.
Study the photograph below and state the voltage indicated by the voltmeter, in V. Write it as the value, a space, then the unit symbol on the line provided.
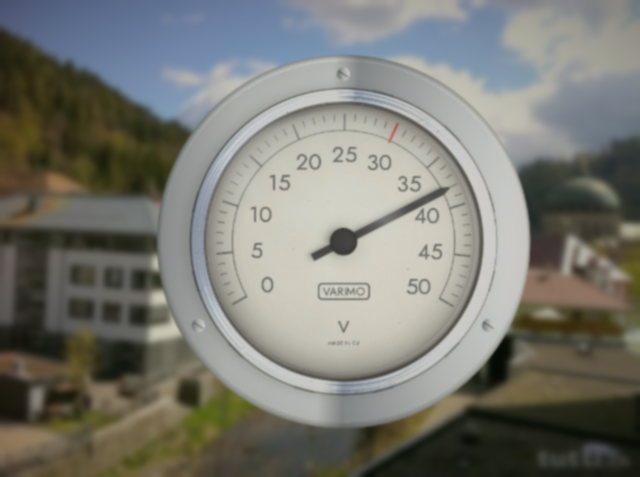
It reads 38 V
